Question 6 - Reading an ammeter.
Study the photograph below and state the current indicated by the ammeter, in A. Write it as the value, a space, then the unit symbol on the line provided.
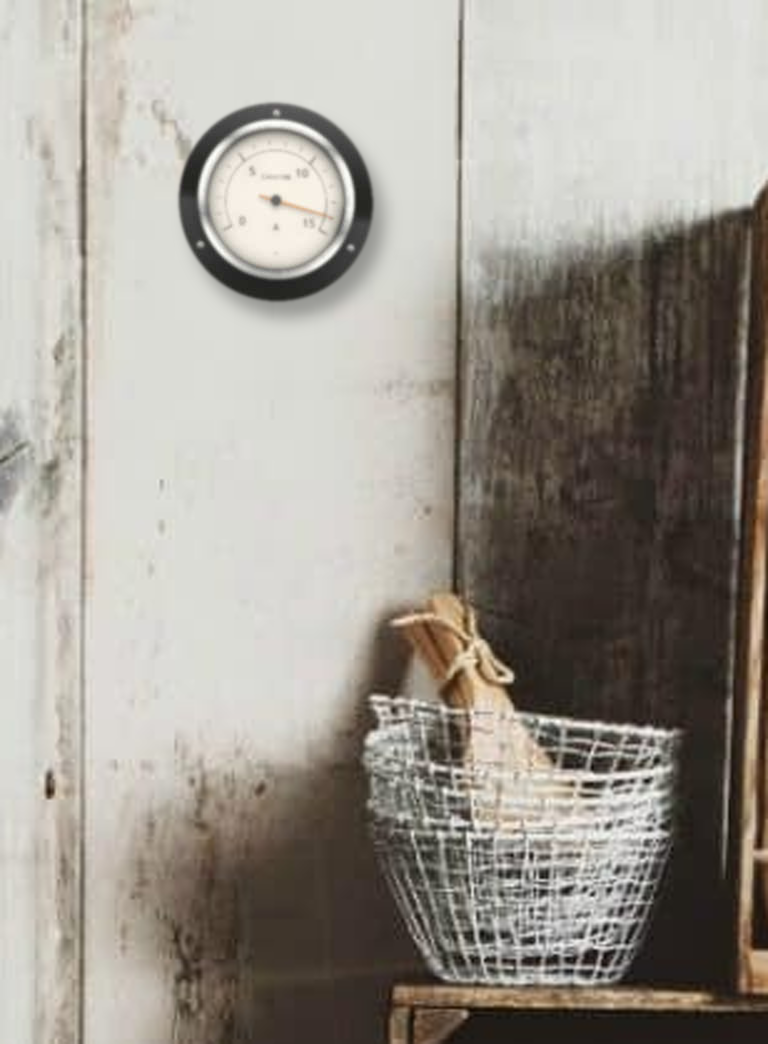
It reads 14 A
